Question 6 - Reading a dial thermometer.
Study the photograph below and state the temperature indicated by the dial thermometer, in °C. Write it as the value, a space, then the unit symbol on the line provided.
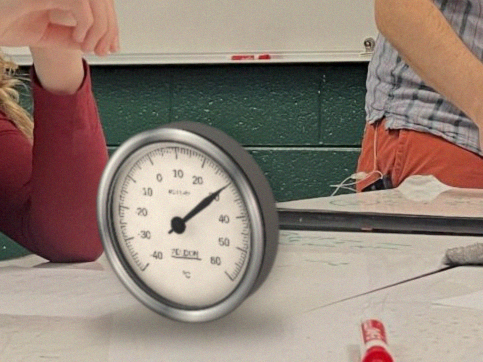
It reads 30 °C
